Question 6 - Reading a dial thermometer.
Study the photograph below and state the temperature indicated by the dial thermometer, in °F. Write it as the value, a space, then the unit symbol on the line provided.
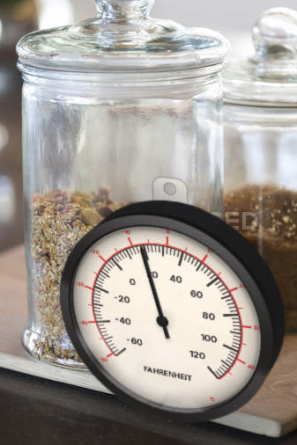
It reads 20 °F
